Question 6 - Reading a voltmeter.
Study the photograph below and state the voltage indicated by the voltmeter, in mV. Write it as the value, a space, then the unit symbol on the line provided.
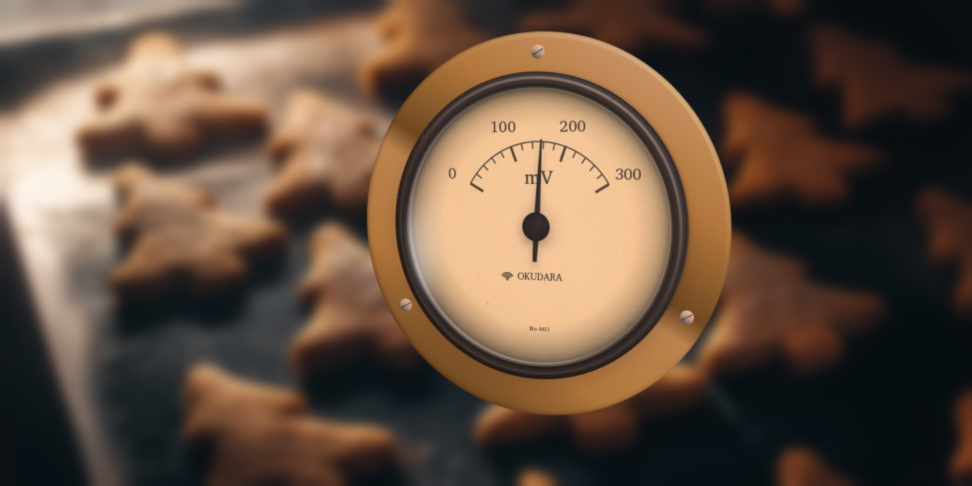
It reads 160 mV
